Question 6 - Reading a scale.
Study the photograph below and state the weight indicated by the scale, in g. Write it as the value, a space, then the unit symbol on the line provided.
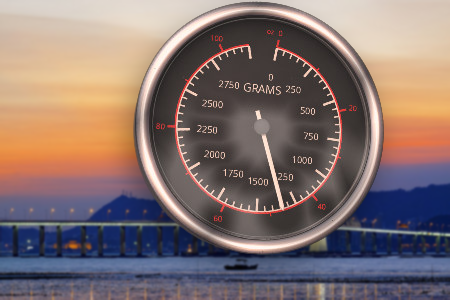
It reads 1350 g
